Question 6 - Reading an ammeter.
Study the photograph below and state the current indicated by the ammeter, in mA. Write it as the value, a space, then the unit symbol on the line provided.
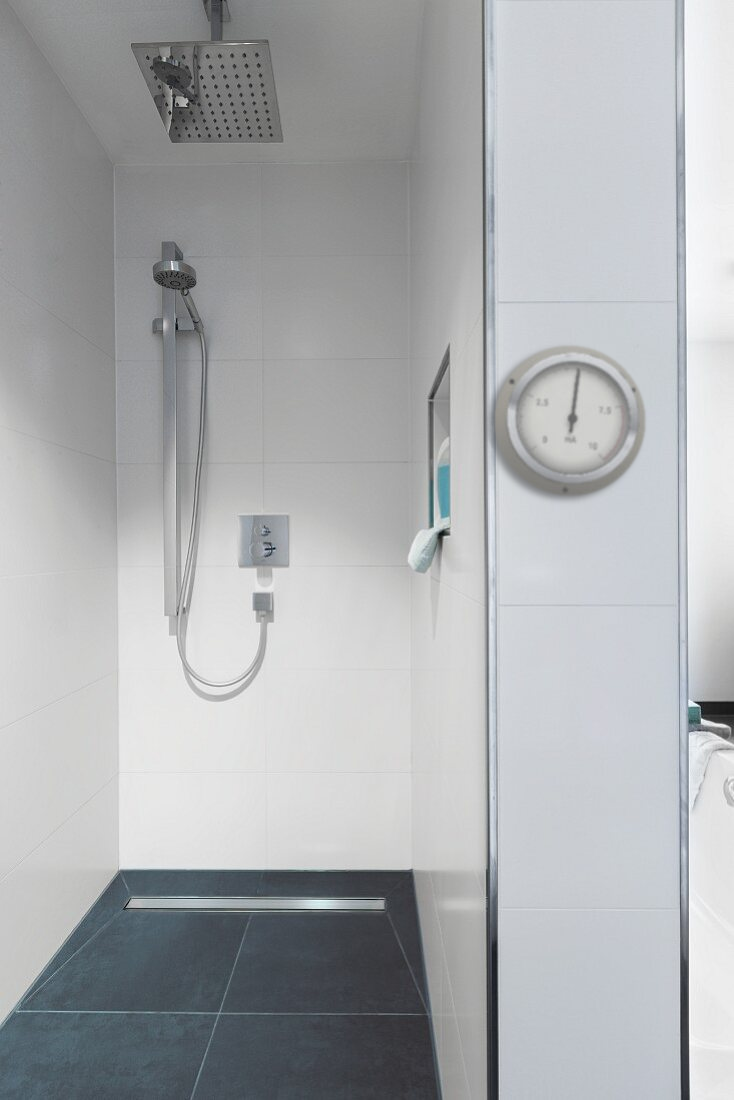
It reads 5 mA
